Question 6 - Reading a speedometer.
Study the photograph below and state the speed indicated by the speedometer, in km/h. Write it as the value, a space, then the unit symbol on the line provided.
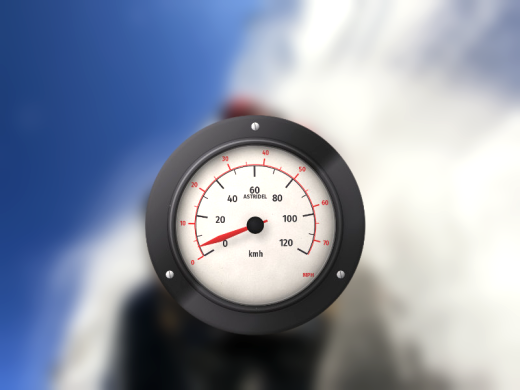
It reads 5 km/h
